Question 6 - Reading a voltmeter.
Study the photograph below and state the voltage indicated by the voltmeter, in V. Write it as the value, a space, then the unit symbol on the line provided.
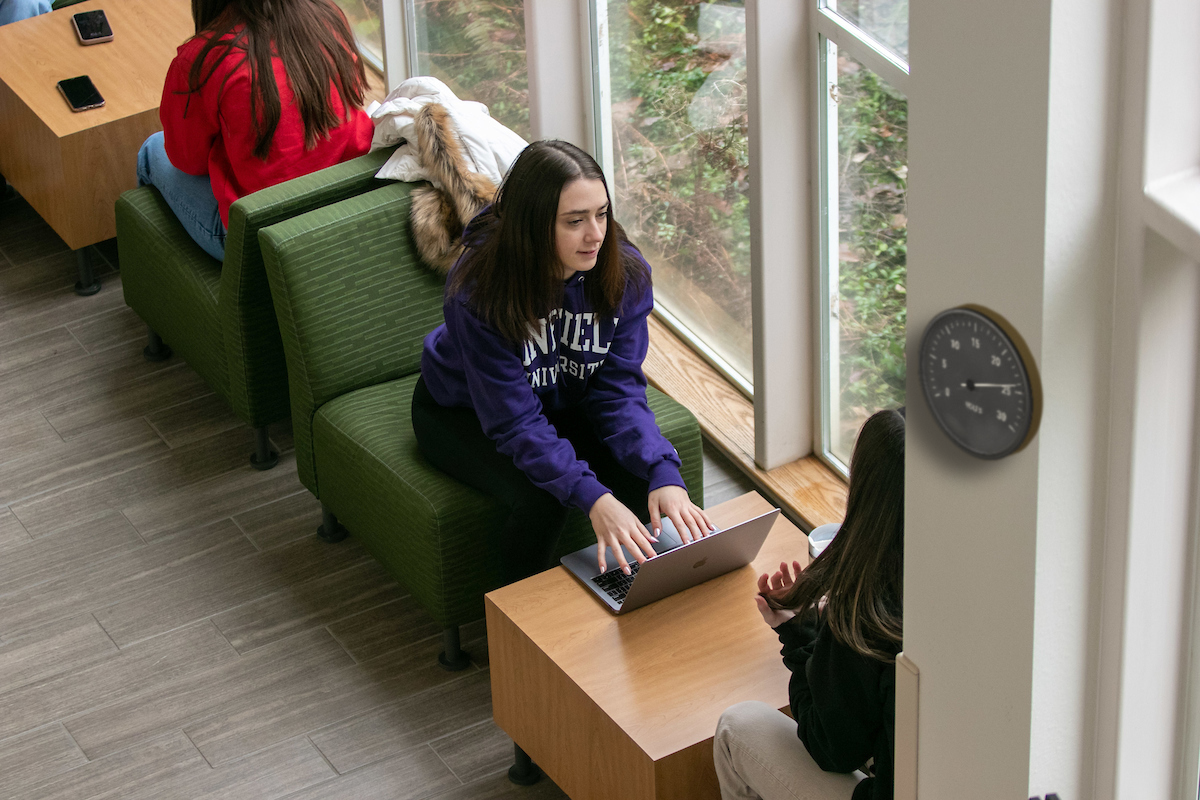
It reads 24 V
